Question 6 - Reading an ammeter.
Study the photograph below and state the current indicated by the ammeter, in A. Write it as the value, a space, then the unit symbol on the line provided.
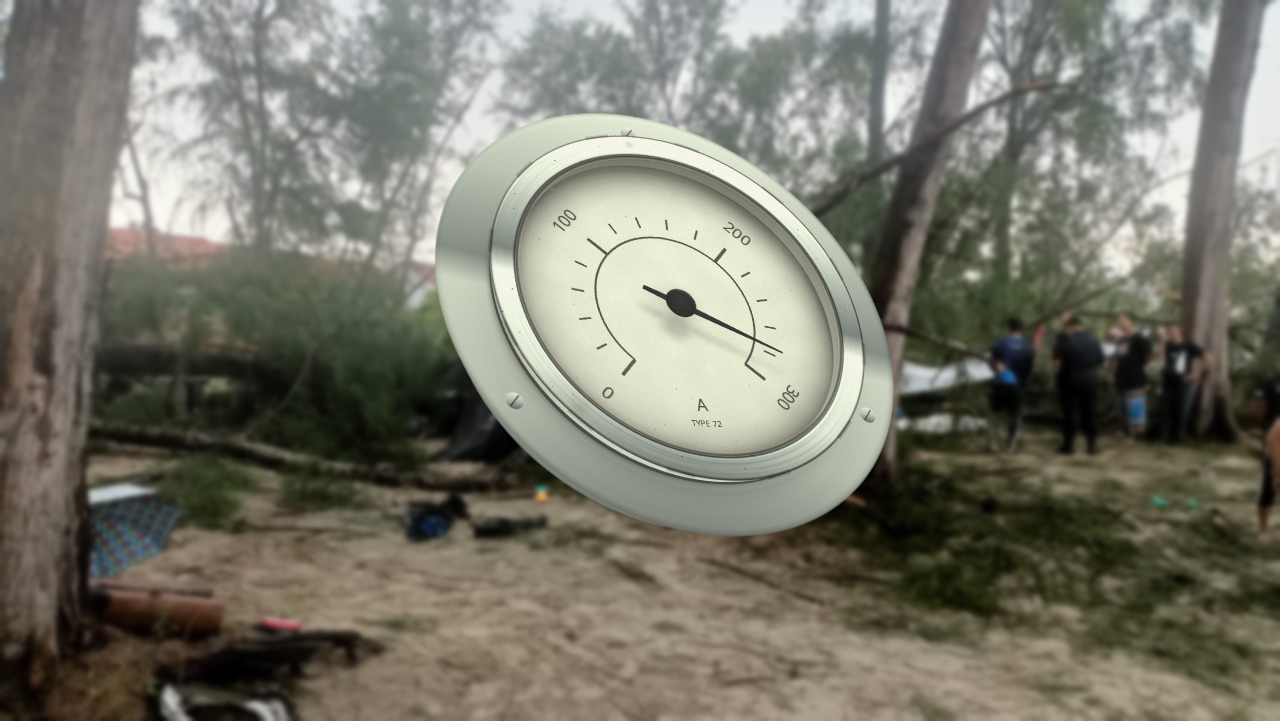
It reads 280 A
